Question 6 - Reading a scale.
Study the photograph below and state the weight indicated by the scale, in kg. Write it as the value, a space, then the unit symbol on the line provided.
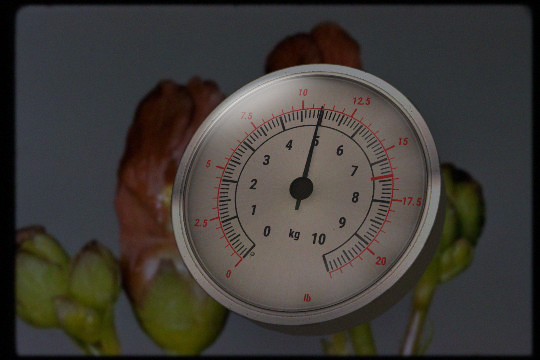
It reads 5 kg
